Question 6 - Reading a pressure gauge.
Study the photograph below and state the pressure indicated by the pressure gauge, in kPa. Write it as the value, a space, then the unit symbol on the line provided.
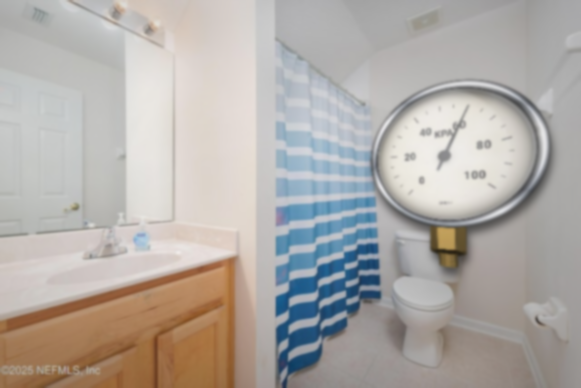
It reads 60 kPa
